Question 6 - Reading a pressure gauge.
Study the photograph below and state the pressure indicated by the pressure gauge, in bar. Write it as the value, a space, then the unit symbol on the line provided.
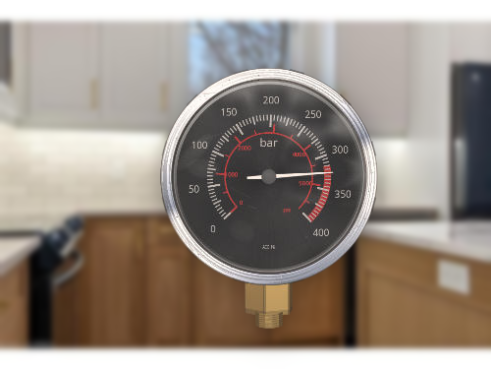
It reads 325 bar
